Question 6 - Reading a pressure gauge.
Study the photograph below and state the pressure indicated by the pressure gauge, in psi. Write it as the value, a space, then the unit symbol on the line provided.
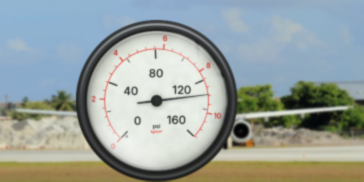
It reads 130 psi
